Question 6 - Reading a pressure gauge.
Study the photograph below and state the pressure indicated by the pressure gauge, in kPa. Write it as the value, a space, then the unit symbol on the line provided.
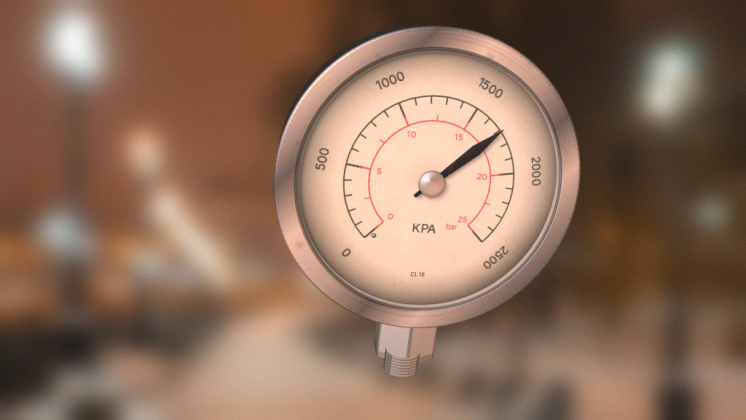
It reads 1700 kPa
